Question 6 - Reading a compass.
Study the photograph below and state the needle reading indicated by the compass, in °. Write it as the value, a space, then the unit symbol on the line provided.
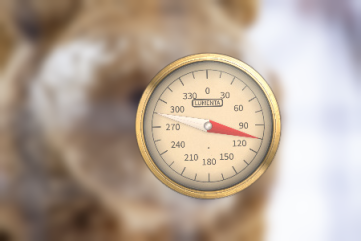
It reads 105 °
